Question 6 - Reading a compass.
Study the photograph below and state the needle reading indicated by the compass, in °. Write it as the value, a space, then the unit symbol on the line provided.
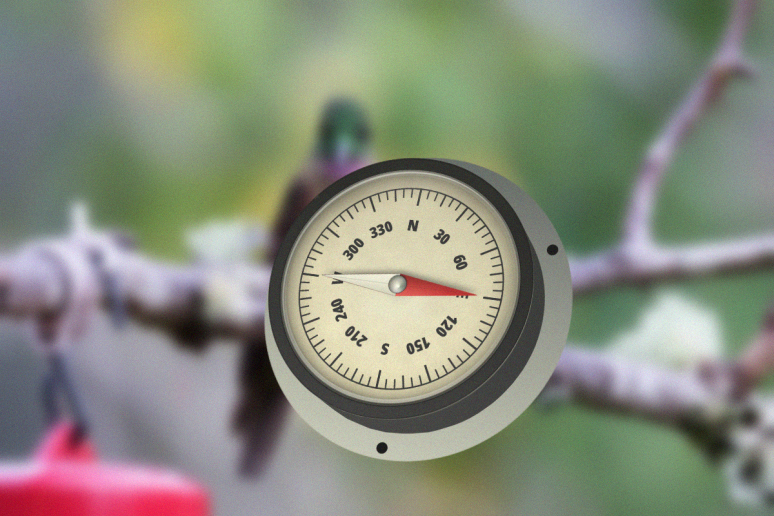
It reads 90 °
